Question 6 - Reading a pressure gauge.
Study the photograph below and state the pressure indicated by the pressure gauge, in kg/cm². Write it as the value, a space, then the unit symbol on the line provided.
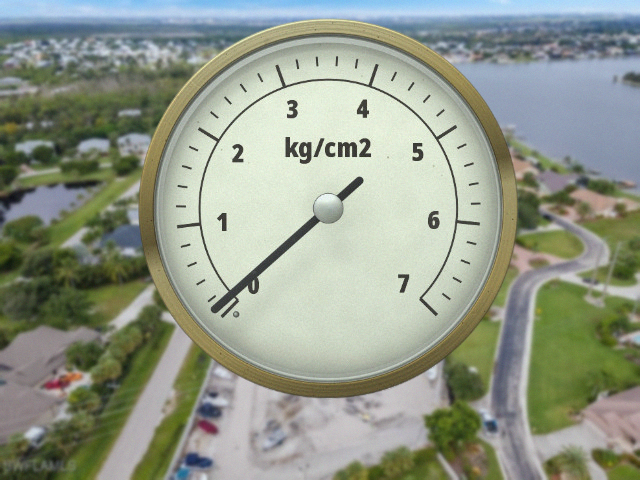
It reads 0.1 kg/cm²
